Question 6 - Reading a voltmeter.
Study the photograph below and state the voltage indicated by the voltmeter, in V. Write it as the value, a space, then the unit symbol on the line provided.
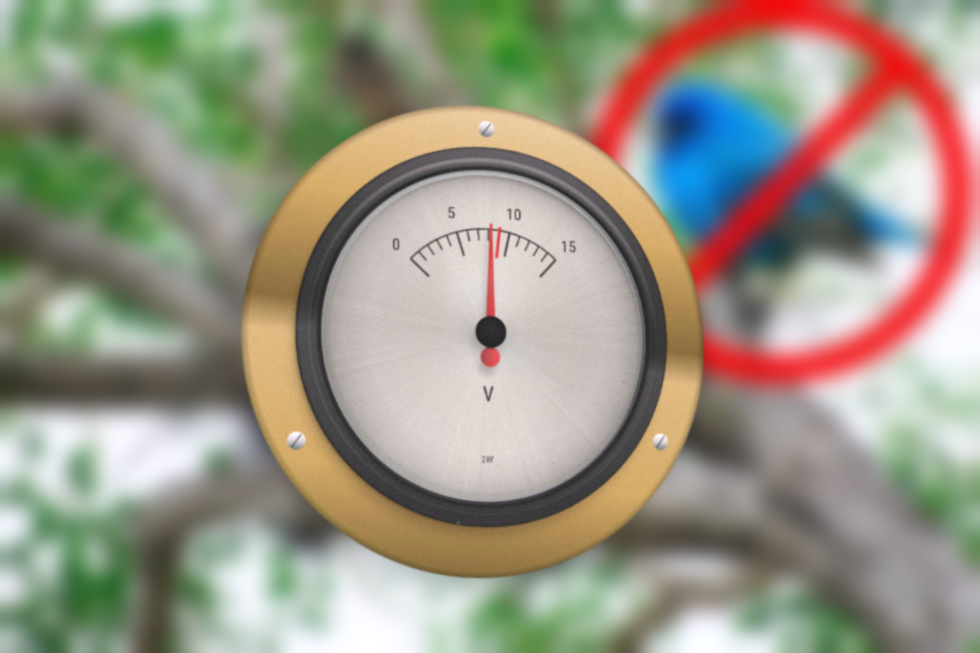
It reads 8 V
